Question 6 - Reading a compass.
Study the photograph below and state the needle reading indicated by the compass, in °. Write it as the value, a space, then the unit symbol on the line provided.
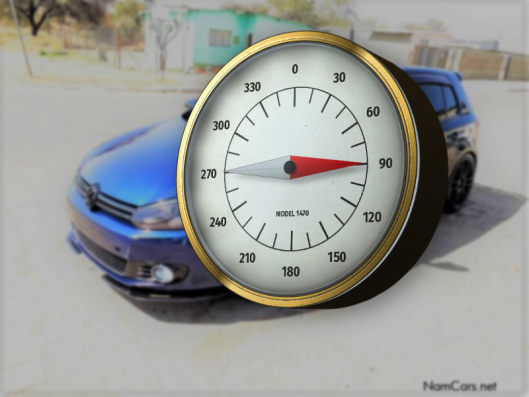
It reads 90 °
